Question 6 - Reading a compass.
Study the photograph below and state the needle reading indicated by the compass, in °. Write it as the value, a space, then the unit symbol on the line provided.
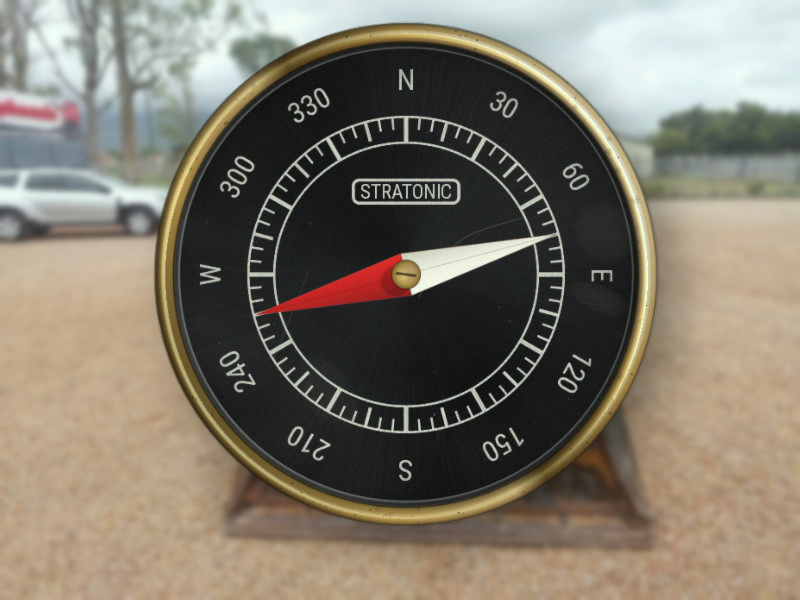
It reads 255 °
